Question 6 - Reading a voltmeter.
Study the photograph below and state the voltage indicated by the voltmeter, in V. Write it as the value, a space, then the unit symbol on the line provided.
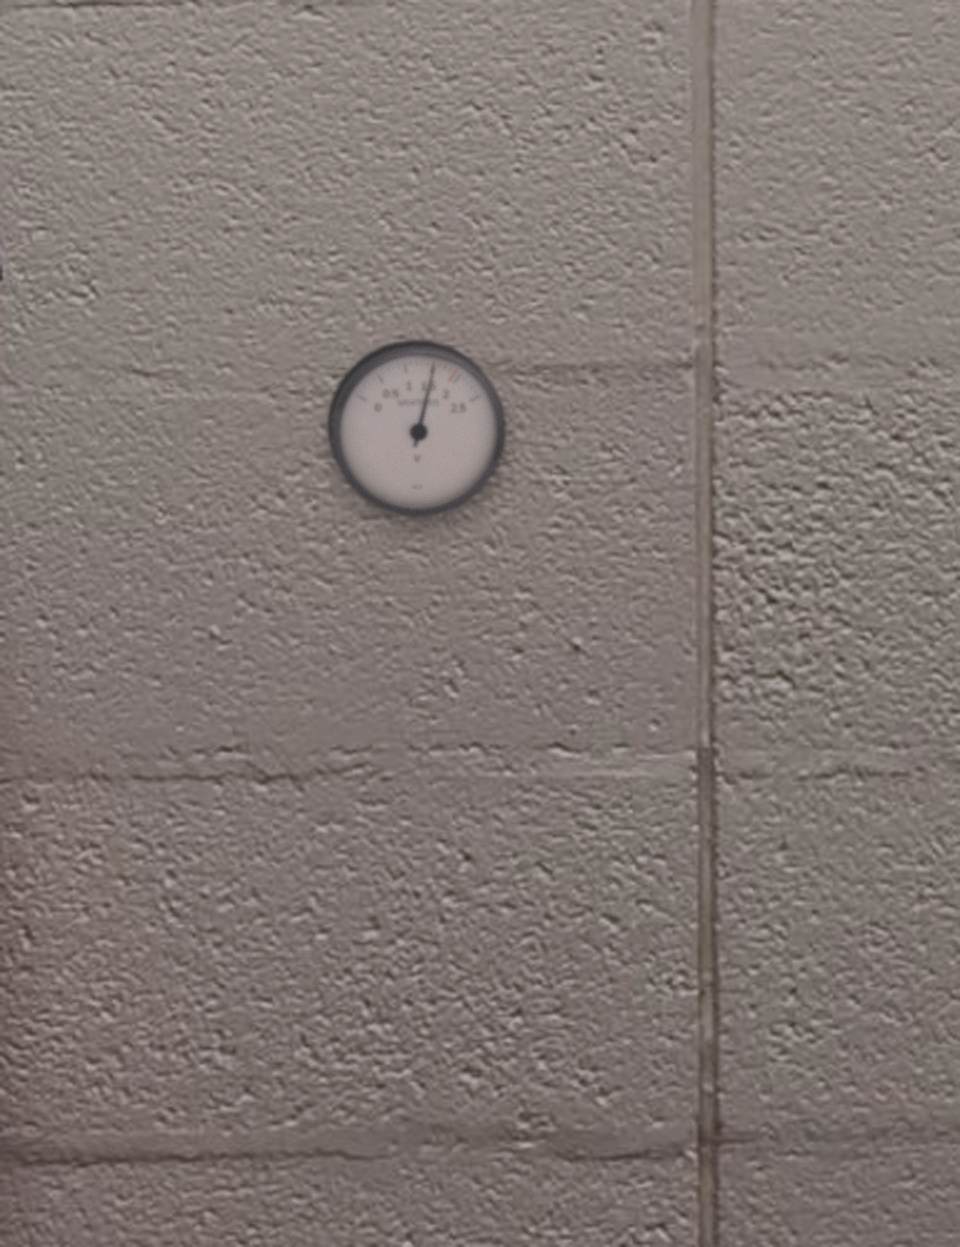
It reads 1.5 V
